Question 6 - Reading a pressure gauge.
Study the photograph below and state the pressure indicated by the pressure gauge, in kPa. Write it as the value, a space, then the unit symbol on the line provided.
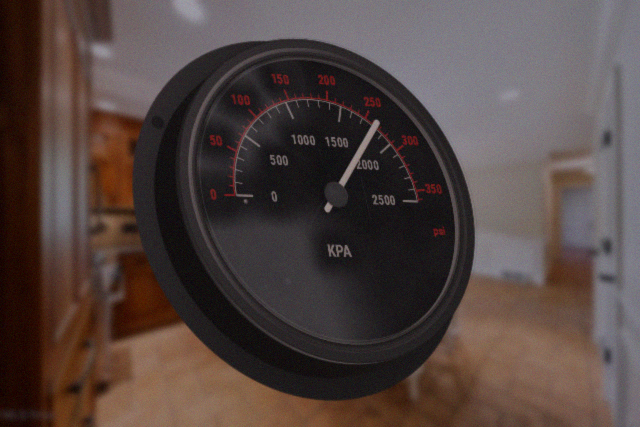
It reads 1800 kPa
